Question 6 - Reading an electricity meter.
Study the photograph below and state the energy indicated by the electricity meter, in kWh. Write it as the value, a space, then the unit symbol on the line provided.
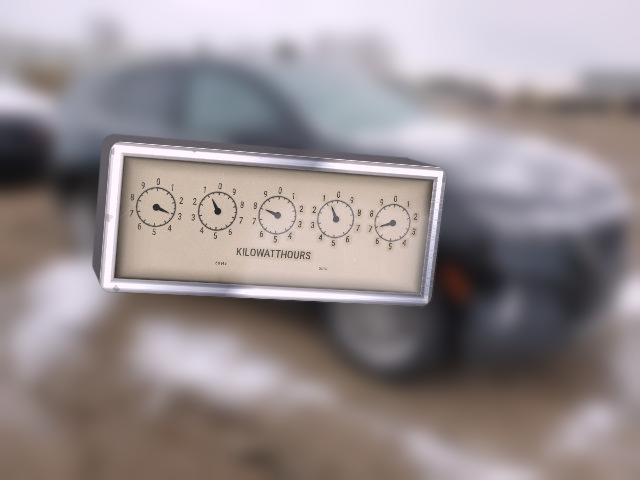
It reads 30807 kWh
